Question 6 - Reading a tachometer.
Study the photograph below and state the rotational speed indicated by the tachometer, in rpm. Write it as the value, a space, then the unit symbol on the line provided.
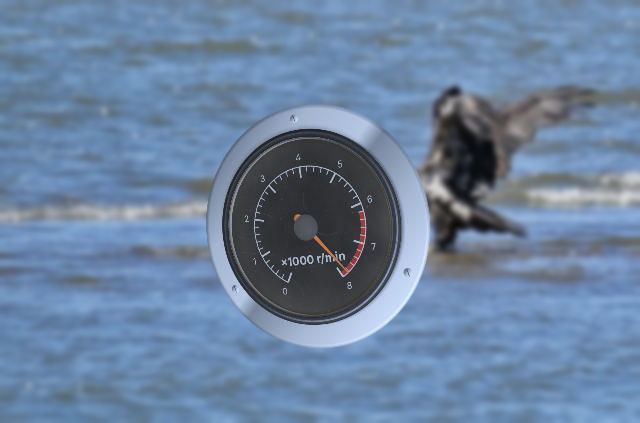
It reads 7800 rpm
